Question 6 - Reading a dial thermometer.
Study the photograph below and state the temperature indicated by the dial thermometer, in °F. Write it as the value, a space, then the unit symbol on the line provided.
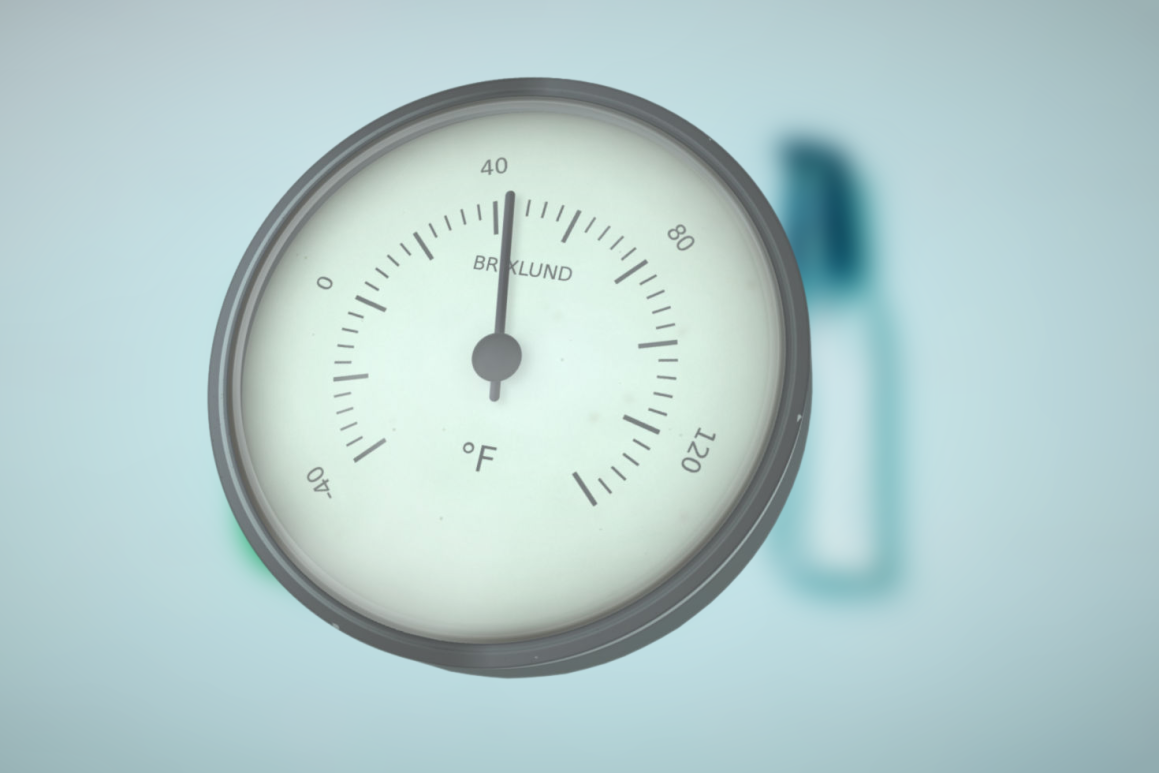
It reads 44 °F
